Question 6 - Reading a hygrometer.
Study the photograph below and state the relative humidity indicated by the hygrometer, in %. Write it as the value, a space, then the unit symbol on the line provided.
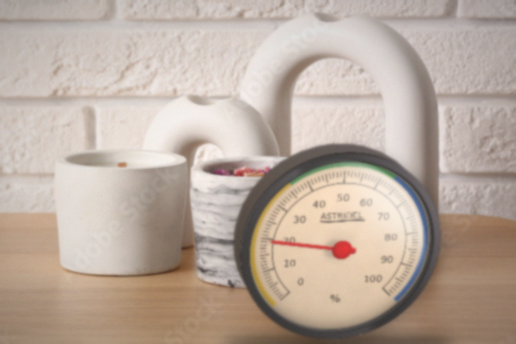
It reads 20 %
